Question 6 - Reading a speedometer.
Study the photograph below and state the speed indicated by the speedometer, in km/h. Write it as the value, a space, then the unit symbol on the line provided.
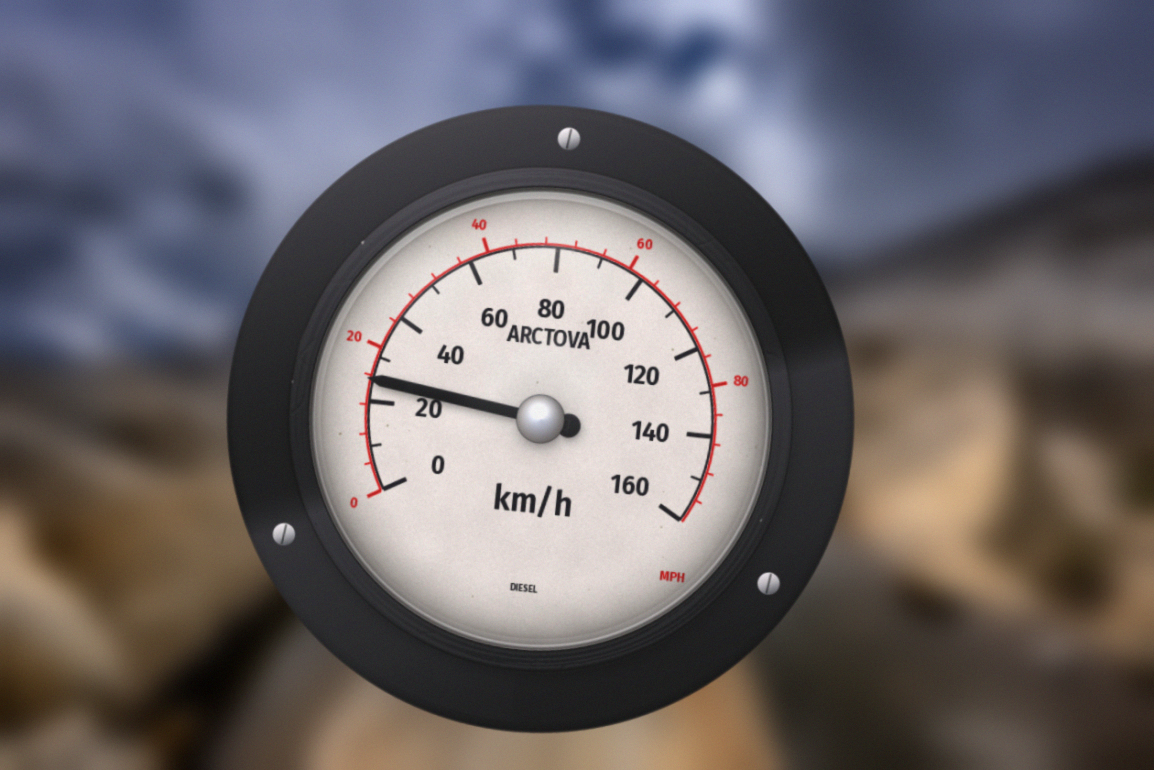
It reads 25 km/h
